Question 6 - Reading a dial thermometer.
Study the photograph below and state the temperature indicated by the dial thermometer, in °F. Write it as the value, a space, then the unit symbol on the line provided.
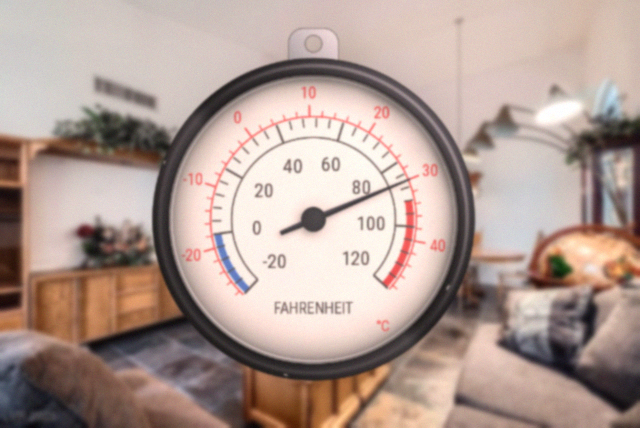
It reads 86 °F
